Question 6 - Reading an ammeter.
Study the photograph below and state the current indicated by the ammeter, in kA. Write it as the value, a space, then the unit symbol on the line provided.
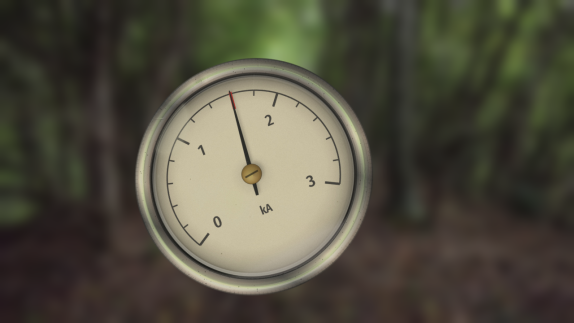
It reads 1.6 kA
